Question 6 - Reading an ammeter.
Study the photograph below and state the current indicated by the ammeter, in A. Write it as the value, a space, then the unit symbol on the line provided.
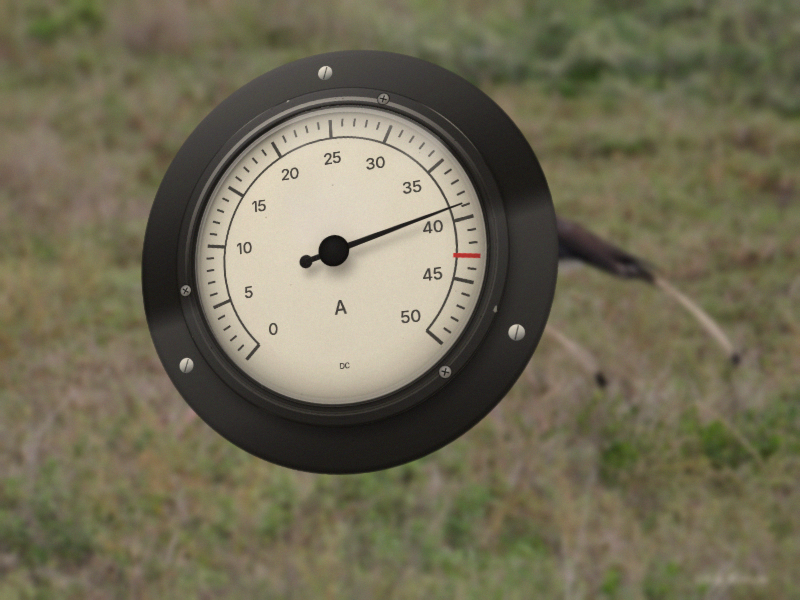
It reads 39 A
